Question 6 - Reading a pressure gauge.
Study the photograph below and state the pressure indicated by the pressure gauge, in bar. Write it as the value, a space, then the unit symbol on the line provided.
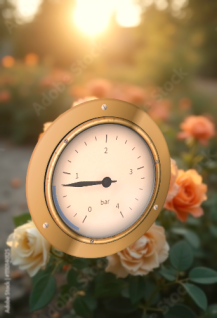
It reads 0.8 bar
